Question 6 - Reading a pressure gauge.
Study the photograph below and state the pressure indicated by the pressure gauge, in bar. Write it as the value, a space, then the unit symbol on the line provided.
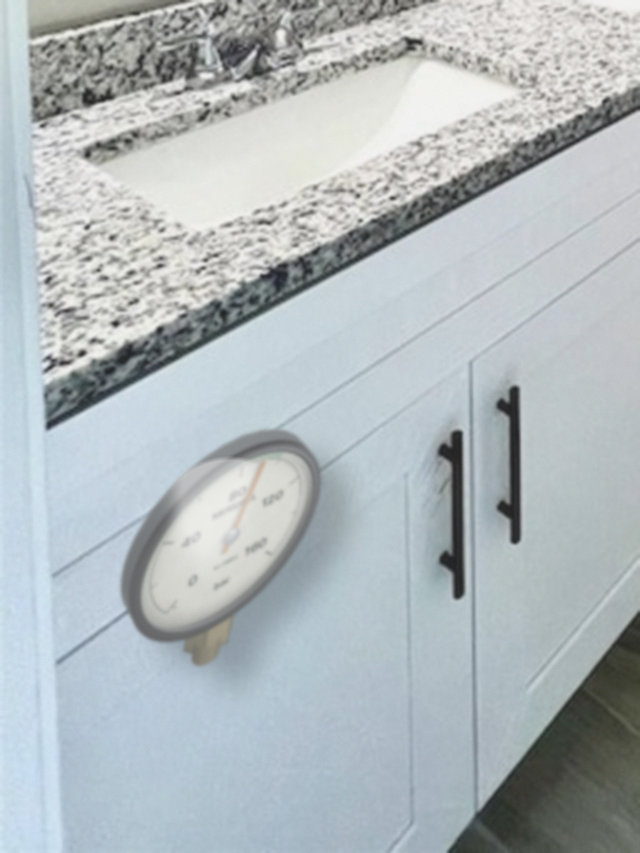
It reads 90 bar
